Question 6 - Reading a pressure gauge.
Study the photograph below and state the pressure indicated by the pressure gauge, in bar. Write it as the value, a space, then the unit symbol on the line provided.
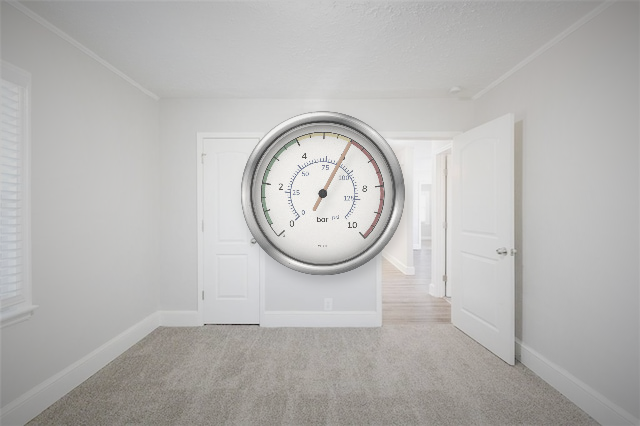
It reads 6 bar
